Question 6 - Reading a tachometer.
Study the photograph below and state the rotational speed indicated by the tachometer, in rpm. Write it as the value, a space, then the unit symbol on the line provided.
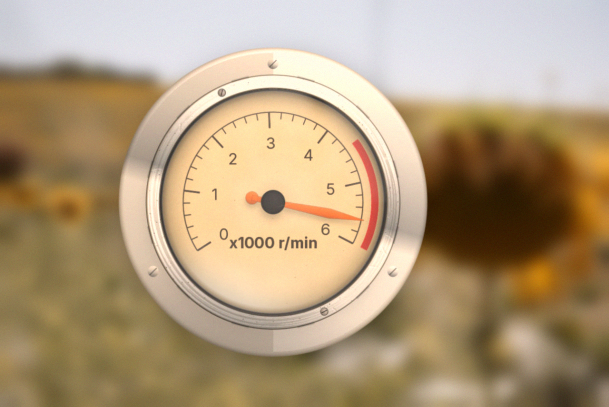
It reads 5600 rpm
